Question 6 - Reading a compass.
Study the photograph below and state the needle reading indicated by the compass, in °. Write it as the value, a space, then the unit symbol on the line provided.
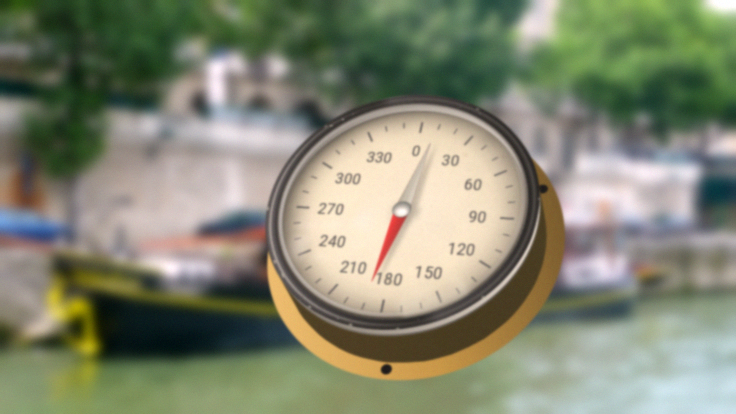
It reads 190 °
